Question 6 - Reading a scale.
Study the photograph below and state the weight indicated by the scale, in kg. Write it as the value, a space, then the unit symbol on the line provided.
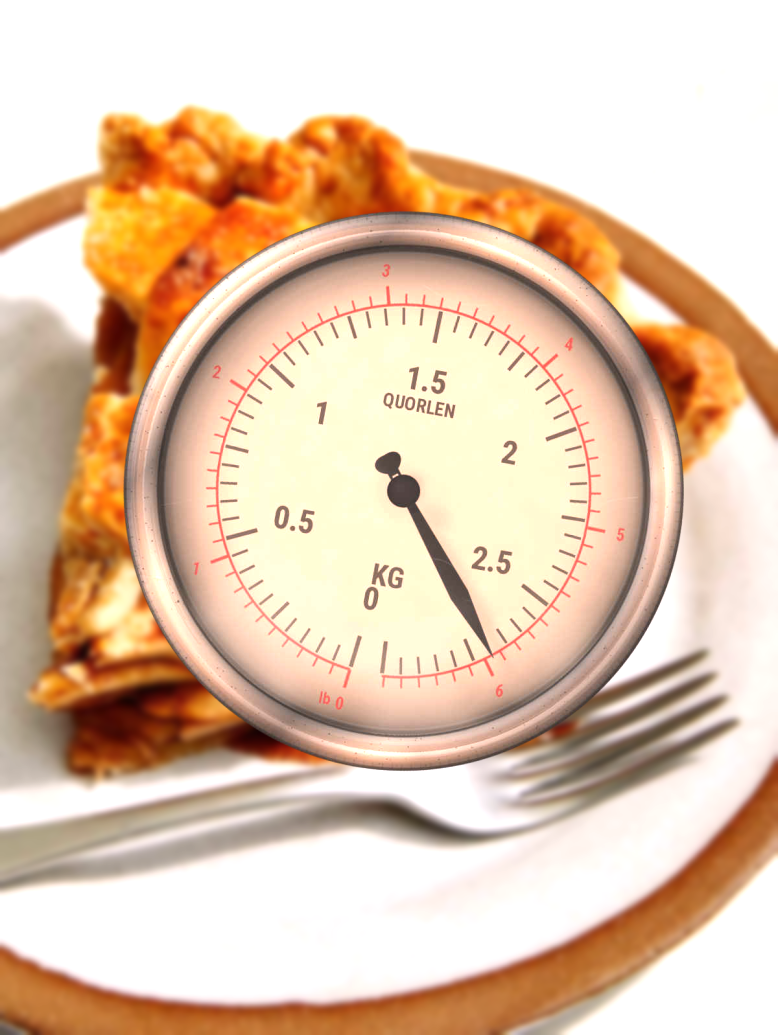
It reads 2.7 kg
